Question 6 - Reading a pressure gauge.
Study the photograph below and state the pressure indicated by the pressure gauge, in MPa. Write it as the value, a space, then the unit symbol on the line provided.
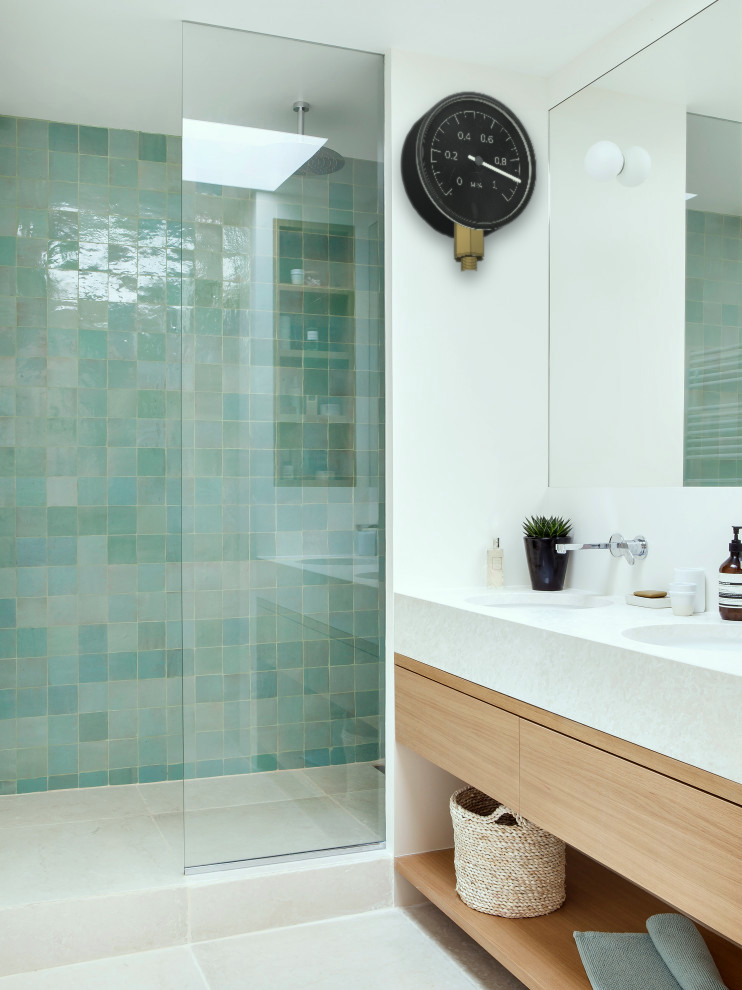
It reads 0.9 MPa
